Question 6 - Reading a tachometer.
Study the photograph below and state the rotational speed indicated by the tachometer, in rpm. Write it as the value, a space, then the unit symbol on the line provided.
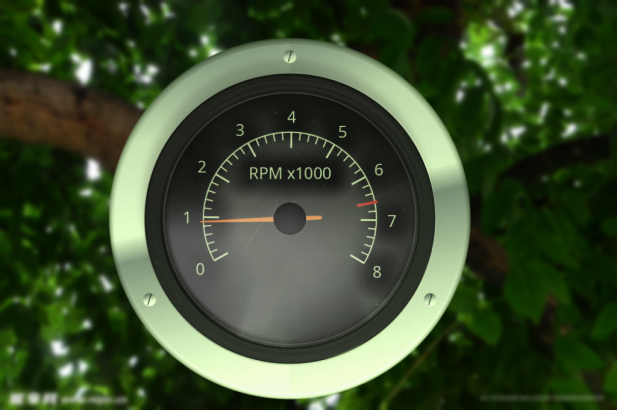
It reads 900 rpm
